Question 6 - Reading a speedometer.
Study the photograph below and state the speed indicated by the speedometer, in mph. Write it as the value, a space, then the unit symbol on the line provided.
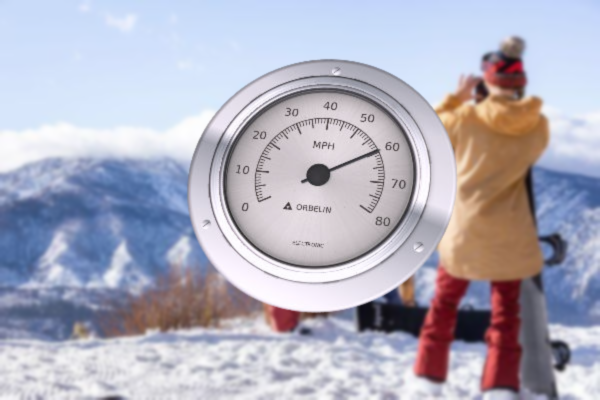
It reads 60 mph
